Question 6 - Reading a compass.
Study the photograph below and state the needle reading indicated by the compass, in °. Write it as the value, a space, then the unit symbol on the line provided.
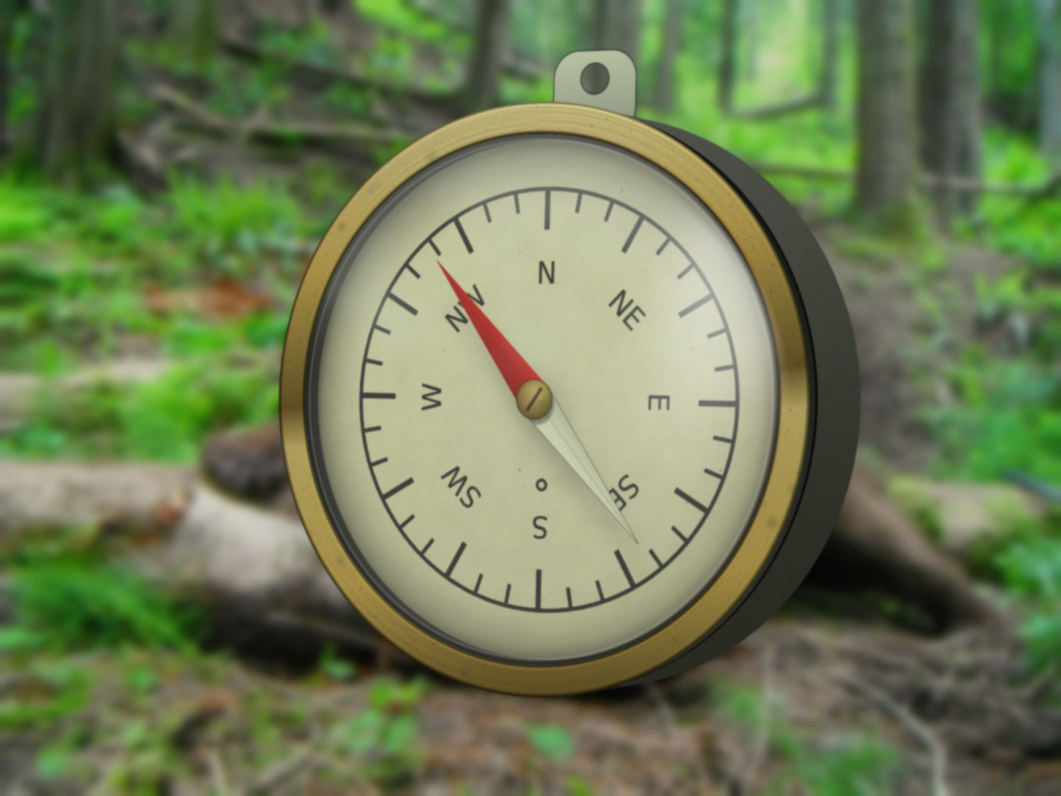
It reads 320 °
